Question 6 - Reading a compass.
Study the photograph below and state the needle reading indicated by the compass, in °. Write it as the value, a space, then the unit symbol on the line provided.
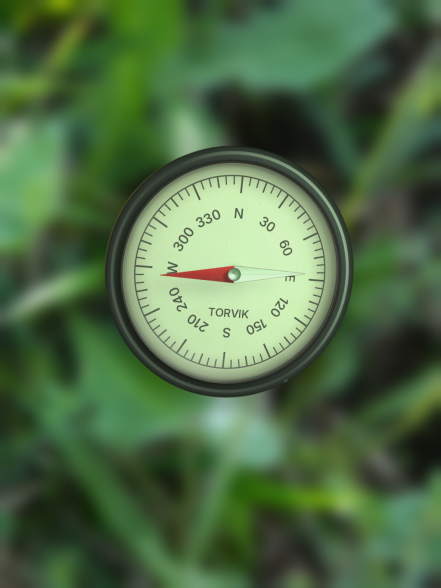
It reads 265 °
